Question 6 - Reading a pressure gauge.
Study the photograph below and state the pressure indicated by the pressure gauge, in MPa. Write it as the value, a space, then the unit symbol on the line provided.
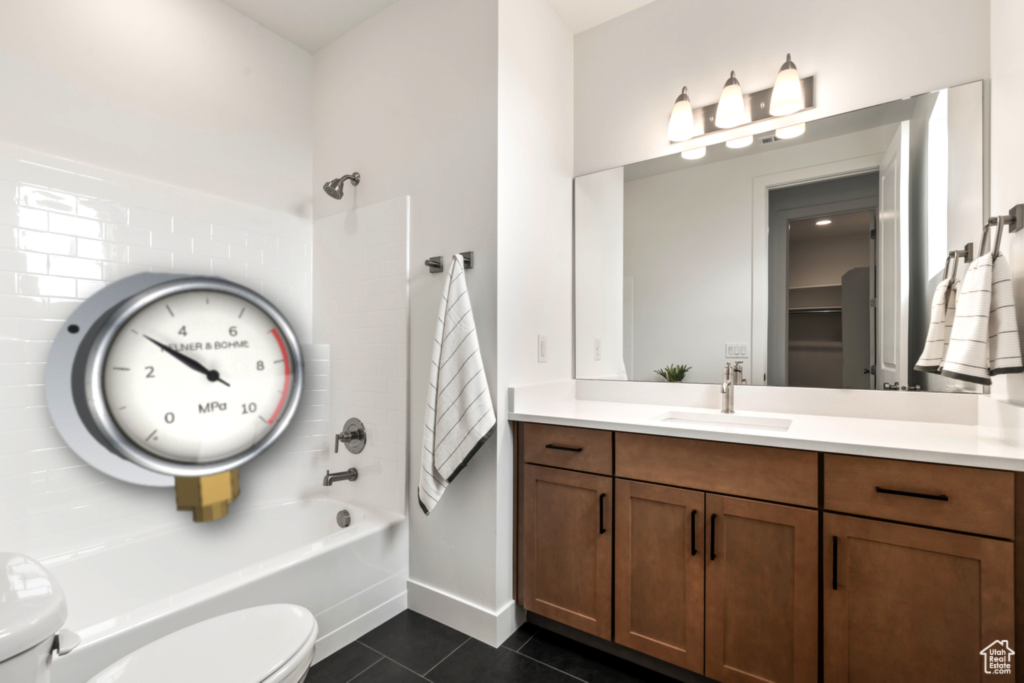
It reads 3 MPa
